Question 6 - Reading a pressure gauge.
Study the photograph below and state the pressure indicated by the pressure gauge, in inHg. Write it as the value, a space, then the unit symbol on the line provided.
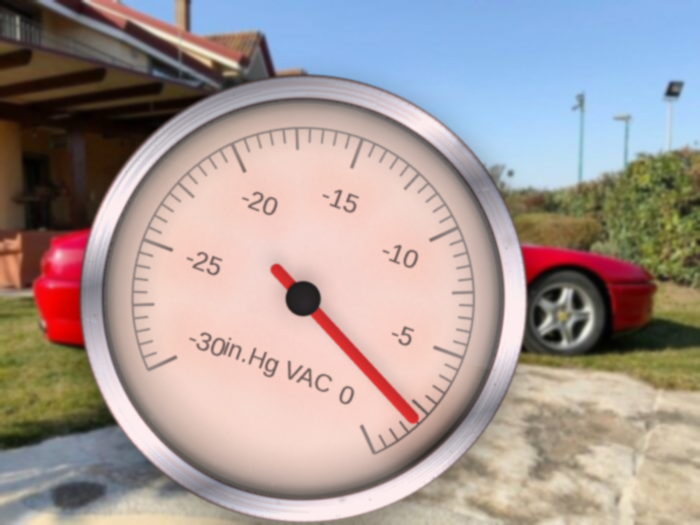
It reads -2 inHg
